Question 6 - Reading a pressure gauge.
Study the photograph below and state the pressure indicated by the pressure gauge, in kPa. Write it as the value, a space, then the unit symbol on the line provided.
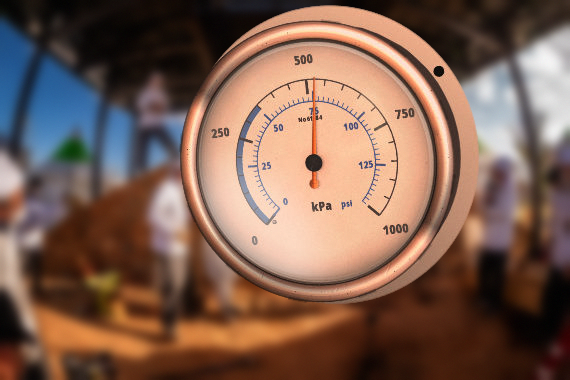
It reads 525 kPa
